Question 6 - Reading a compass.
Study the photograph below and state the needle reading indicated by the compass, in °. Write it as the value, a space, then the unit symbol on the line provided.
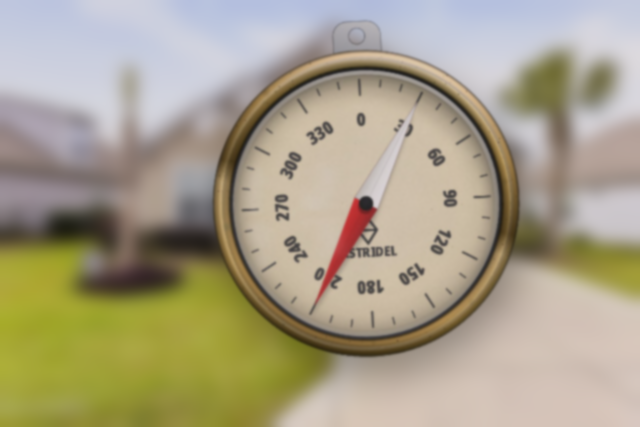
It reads 210 °
